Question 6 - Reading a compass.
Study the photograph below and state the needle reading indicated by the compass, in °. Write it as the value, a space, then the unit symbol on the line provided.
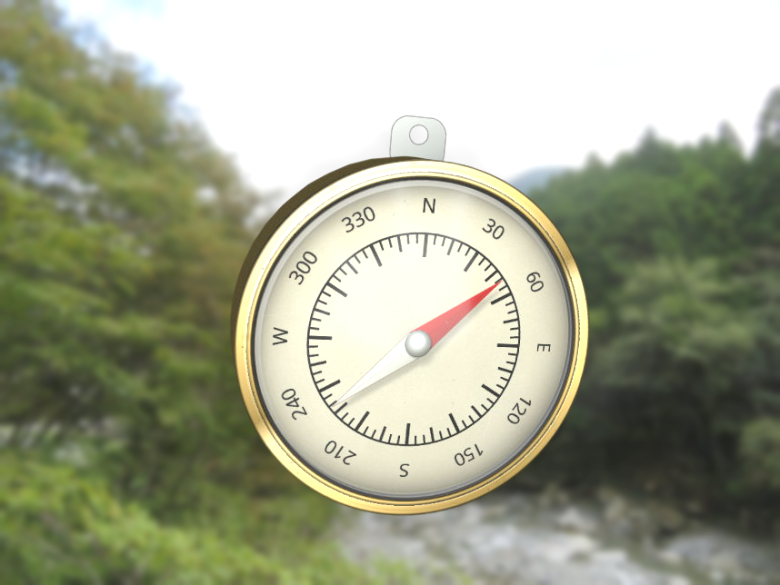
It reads 50 °
